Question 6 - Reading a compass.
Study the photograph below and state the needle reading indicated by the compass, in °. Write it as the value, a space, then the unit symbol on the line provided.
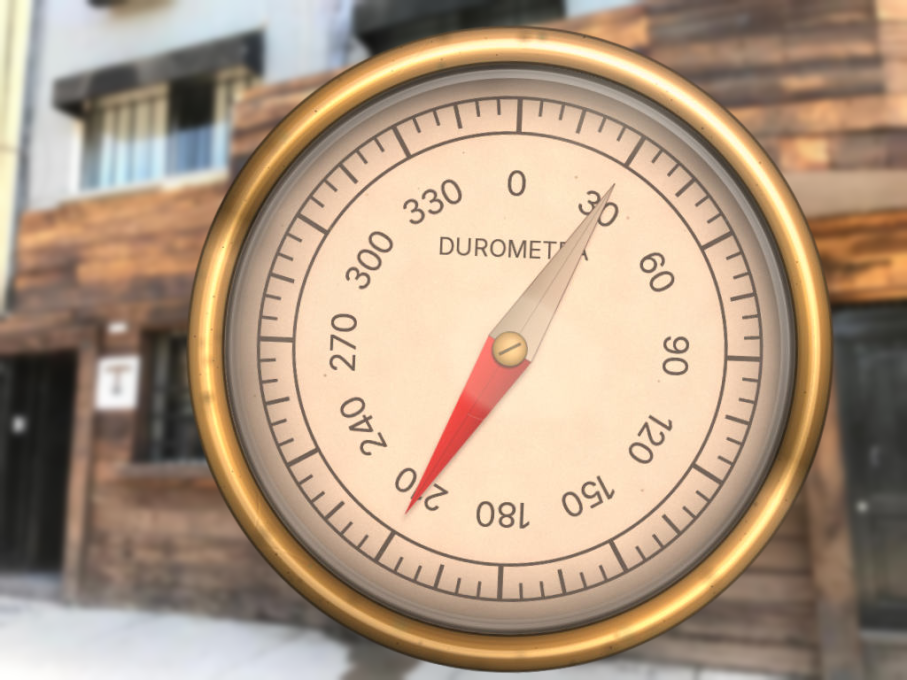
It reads 210 °
